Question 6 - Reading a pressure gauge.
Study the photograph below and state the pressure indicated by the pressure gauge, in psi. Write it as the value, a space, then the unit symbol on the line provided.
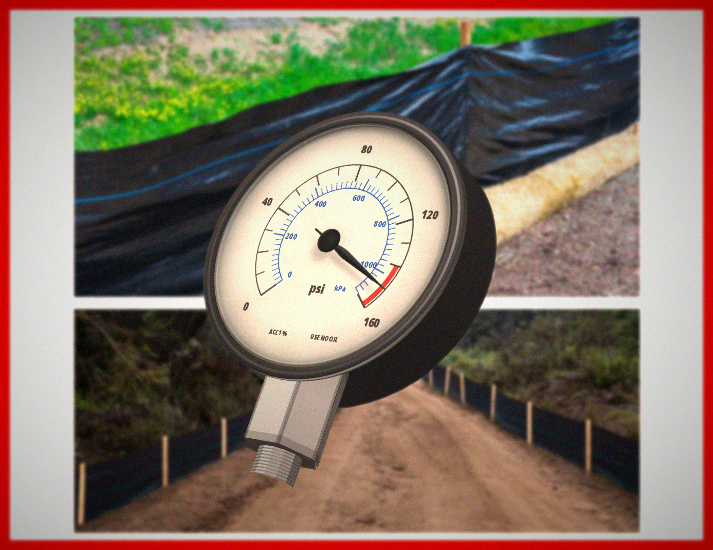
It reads 150 psi
